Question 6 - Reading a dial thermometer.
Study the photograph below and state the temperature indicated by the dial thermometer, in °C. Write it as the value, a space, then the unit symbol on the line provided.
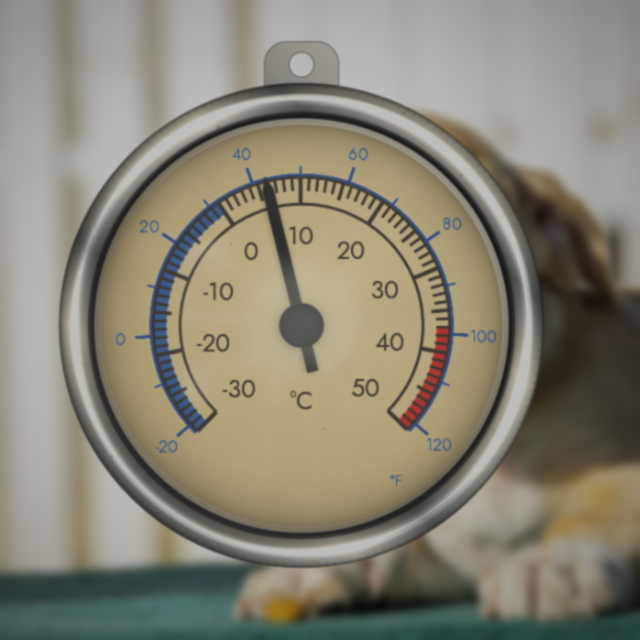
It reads 6 °C
